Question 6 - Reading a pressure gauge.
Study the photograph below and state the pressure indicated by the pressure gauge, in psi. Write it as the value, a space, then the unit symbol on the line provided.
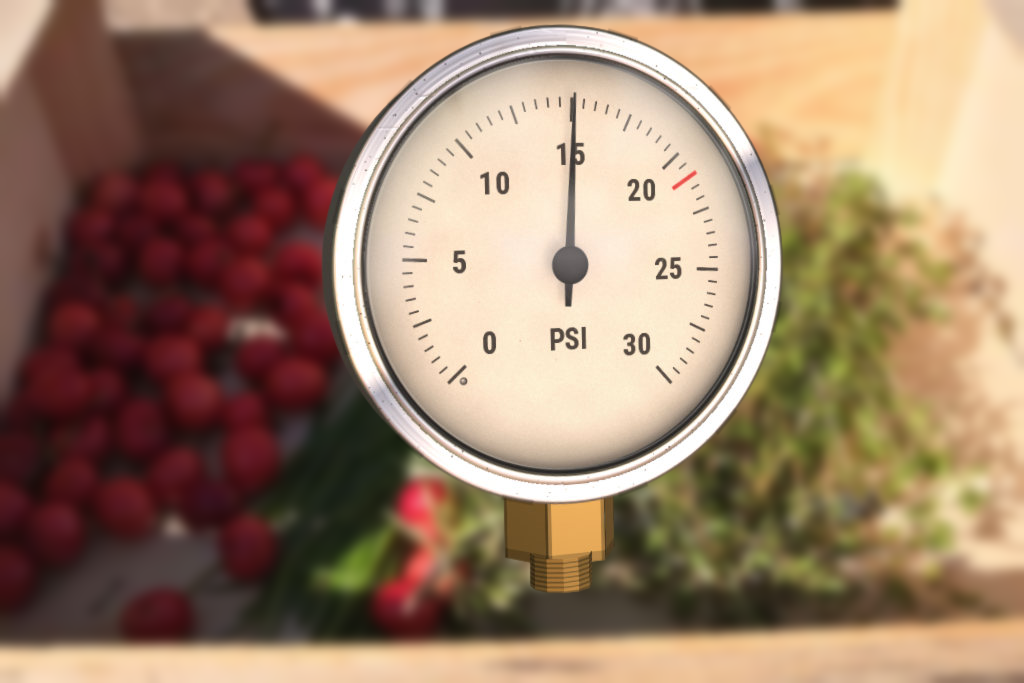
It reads 15 psi
